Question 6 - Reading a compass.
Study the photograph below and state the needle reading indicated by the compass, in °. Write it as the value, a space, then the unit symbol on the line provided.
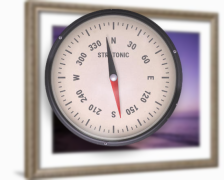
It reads 170 °
